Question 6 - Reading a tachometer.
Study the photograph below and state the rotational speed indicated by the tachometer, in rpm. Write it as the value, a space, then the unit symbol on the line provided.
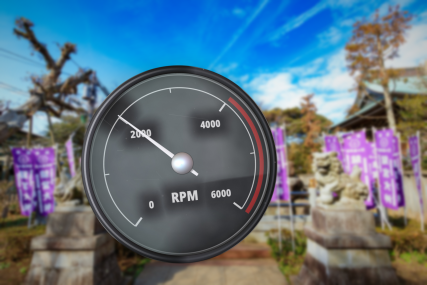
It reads 2000 rpm
